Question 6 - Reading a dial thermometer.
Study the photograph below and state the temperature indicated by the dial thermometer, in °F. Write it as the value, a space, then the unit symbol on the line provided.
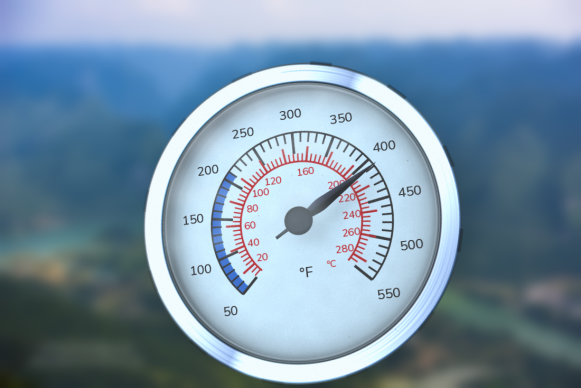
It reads 410 °F
